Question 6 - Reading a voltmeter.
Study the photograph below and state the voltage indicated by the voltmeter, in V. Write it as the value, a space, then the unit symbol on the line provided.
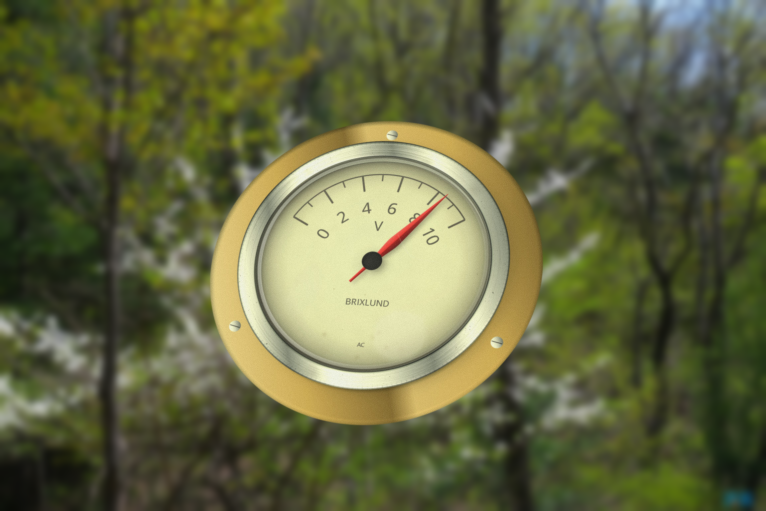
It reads 8.5 V
